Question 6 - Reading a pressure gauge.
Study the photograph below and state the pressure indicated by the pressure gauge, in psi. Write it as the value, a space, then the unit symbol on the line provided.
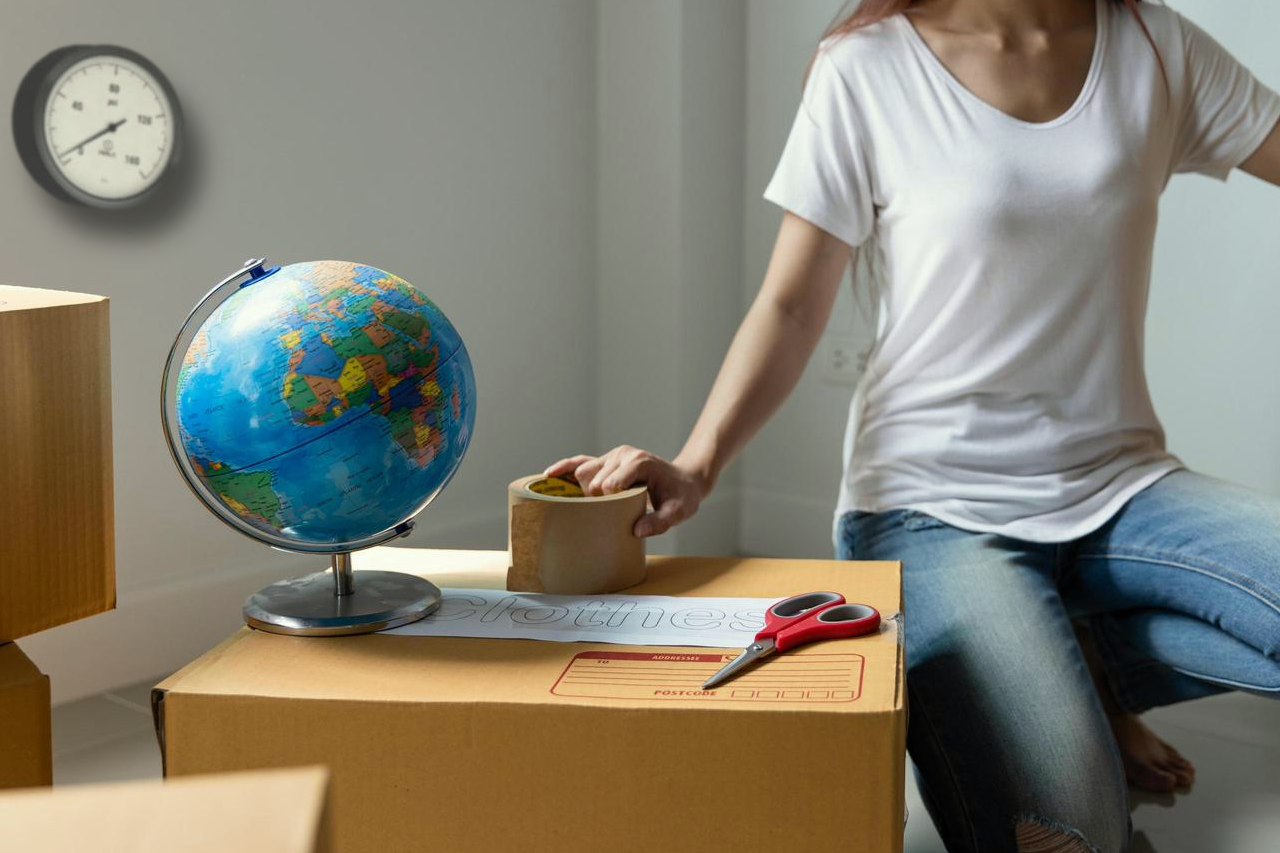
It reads 5 psi
